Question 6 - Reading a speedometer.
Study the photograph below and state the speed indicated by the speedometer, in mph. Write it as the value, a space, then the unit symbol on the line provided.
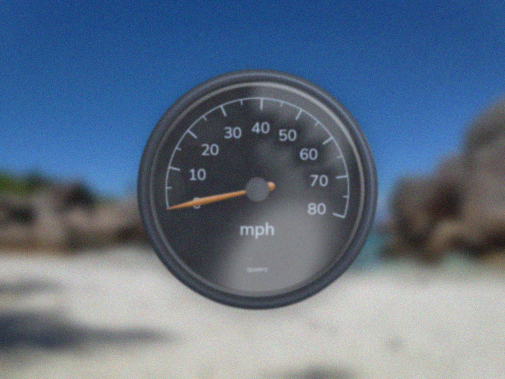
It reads 0 mph
